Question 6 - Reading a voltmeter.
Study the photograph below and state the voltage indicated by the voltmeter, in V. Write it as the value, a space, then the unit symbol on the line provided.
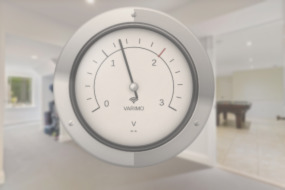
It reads 1.3 V
